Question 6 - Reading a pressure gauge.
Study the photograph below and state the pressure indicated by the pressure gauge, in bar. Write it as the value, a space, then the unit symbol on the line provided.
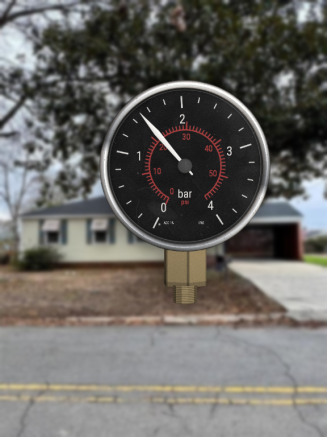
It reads 1.5 bar
